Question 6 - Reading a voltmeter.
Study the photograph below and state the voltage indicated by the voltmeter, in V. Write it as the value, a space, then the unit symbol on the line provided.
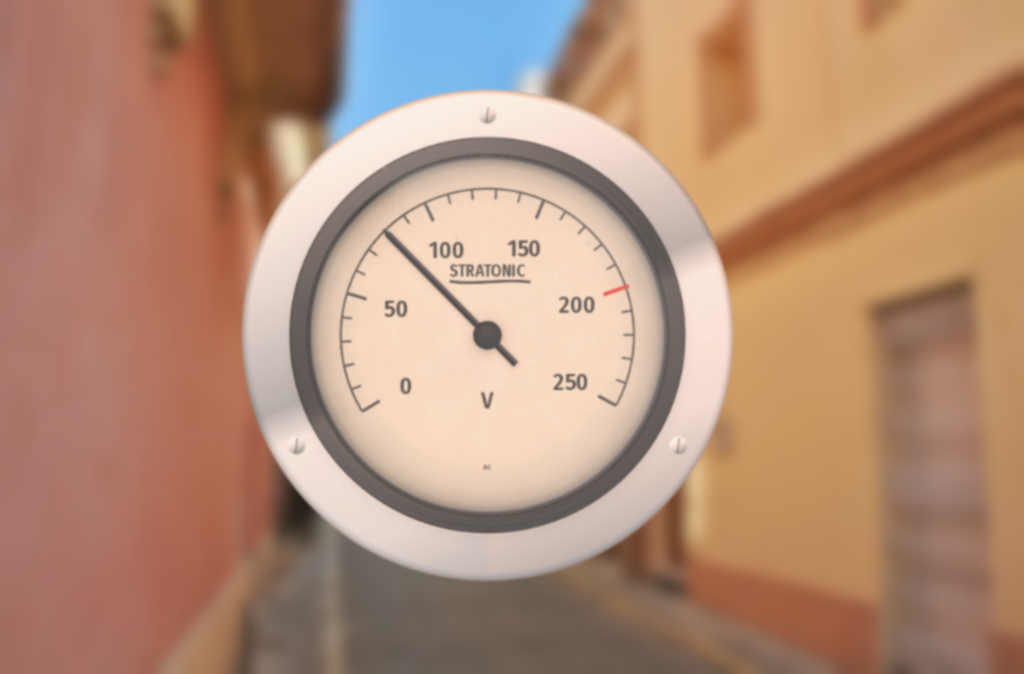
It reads 80 V
